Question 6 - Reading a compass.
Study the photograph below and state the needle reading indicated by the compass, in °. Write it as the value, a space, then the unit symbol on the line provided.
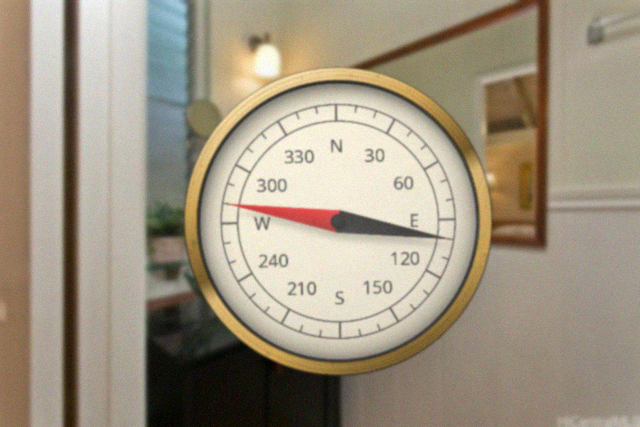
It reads 280 °
